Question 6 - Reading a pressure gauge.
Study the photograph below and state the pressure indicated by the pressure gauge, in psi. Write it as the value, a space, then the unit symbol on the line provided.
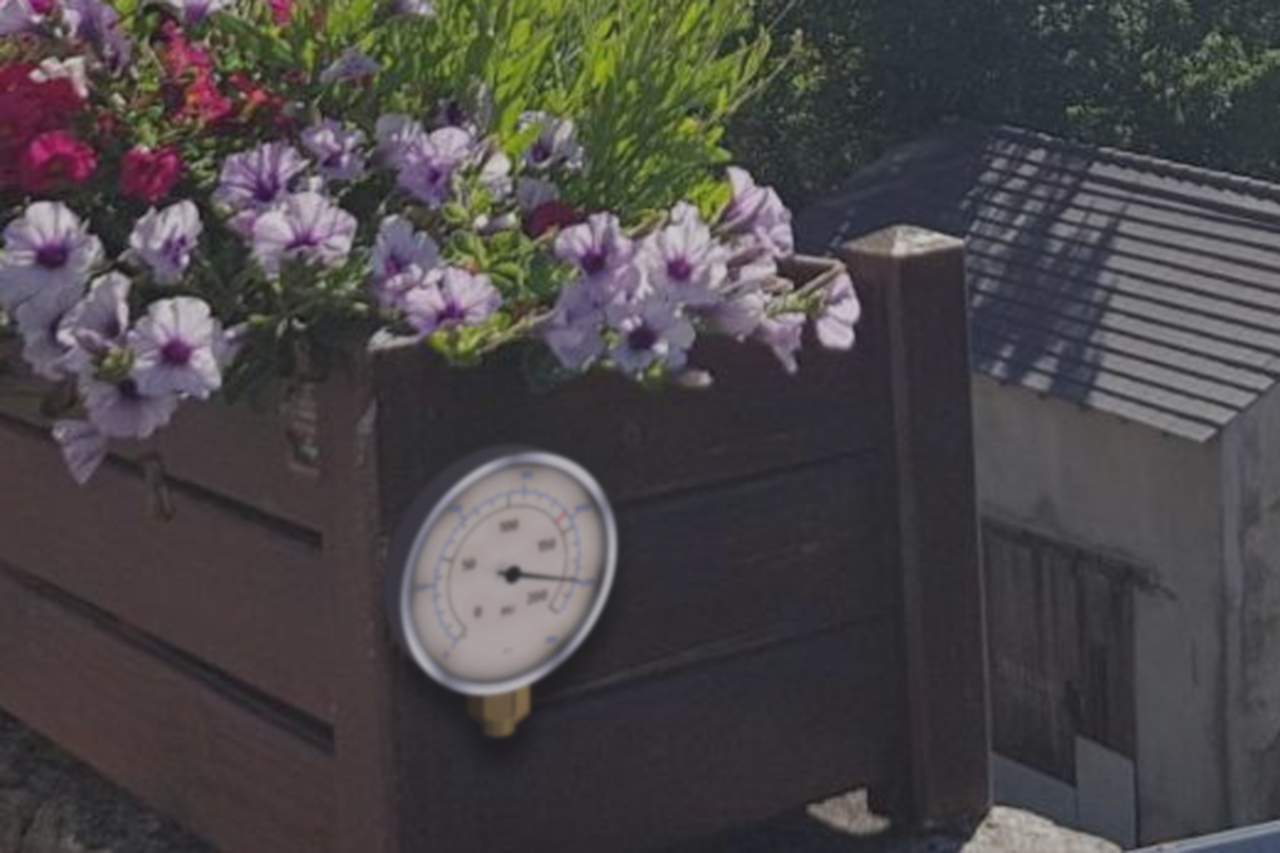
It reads 180 psi
